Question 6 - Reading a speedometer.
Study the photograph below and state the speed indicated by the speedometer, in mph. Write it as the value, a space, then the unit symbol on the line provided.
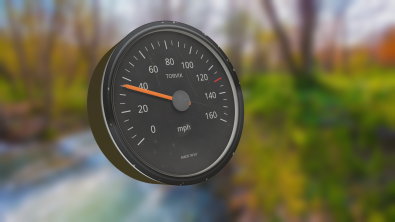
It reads 35 mph
